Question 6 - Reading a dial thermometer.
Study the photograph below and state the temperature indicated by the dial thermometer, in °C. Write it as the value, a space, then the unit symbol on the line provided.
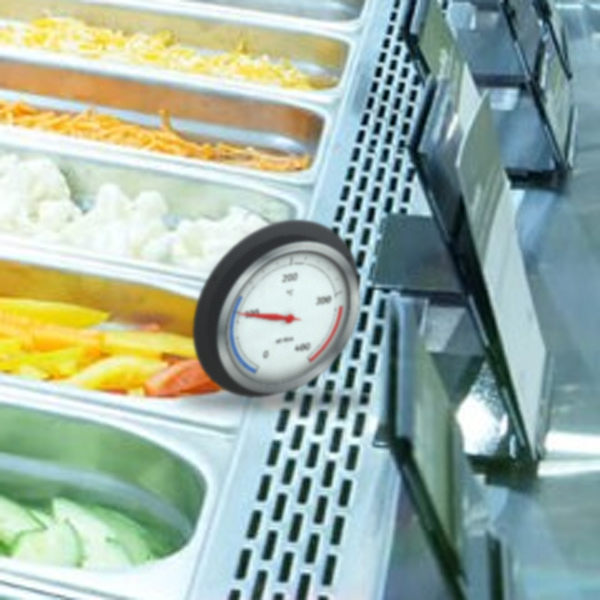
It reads 100 °C
